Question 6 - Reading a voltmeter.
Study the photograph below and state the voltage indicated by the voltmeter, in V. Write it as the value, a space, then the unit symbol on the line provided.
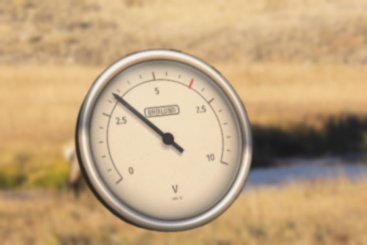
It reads 3.25 V
